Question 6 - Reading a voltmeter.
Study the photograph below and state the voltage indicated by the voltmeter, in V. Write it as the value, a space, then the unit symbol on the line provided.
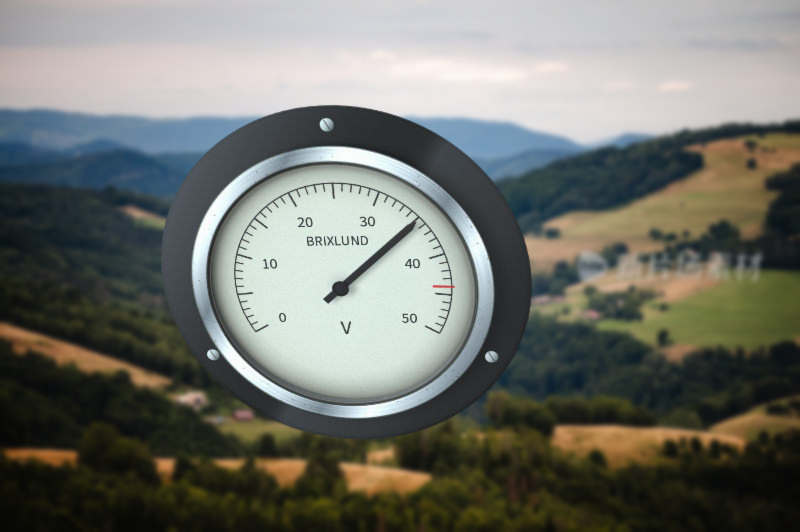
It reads 35 V
